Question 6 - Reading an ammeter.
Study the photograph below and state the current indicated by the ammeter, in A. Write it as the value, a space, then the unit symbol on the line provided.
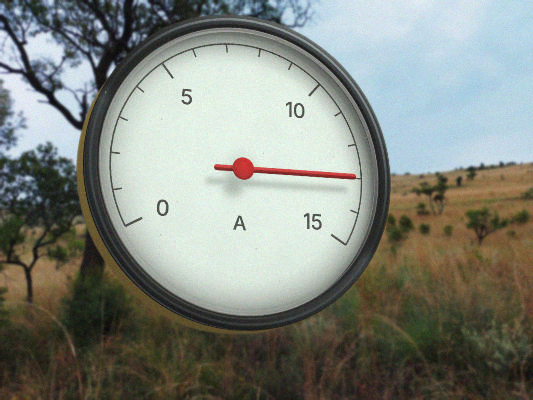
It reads 13 A
